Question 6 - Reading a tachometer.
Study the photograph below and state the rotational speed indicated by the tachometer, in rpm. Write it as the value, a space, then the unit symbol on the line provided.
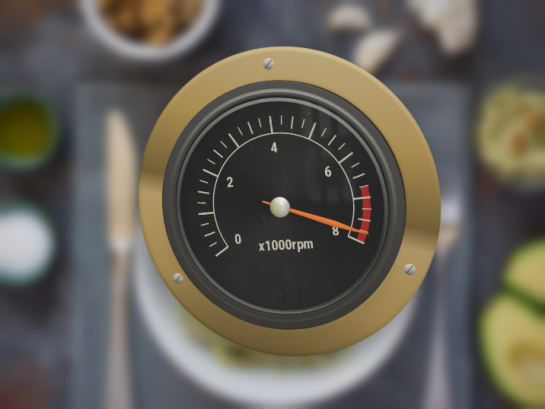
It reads 7750 rpm
